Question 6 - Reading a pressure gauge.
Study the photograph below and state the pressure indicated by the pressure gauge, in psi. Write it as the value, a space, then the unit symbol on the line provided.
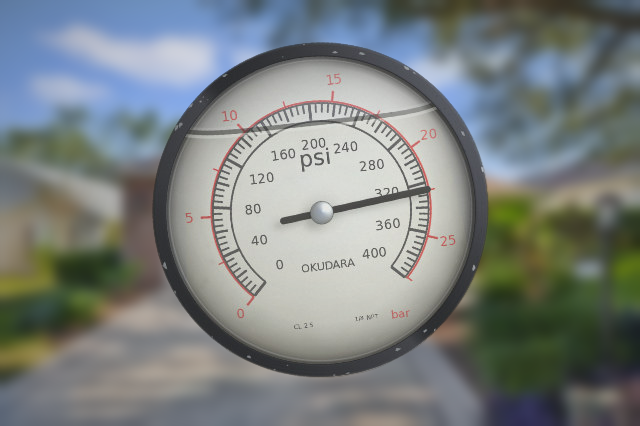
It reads 325 psi
